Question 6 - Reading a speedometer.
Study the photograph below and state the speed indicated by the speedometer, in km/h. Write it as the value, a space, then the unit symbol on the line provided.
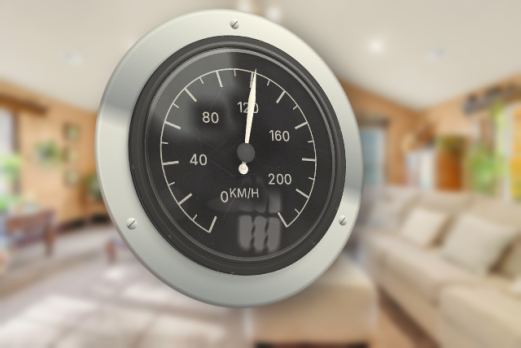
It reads 120 km/h
